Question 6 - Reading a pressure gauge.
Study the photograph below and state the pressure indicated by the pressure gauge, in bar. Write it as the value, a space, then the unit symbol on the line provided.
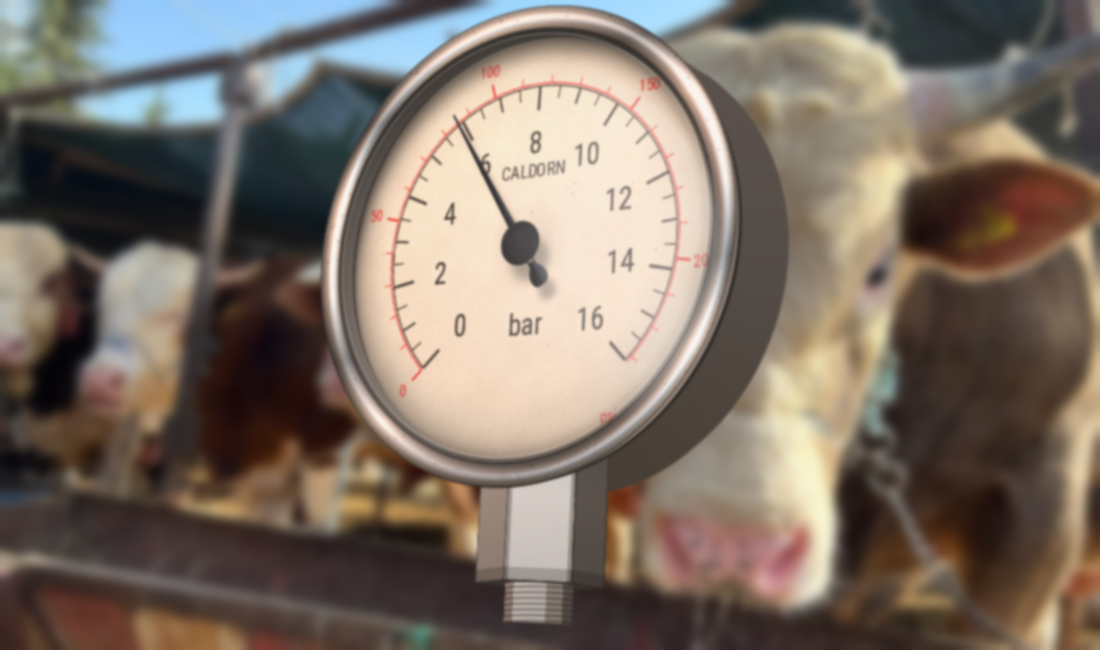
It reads 6 bar
